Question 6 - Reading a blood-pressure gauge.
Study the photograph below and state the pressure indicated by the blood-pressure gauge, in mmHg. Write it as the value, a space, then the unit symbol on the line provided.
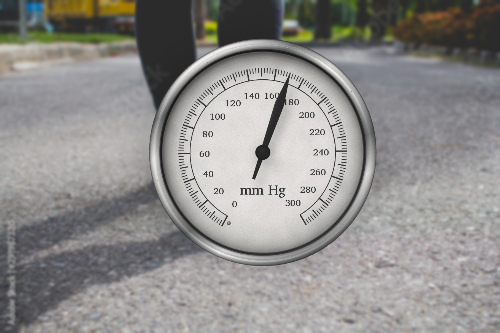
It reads 170 mmHg
